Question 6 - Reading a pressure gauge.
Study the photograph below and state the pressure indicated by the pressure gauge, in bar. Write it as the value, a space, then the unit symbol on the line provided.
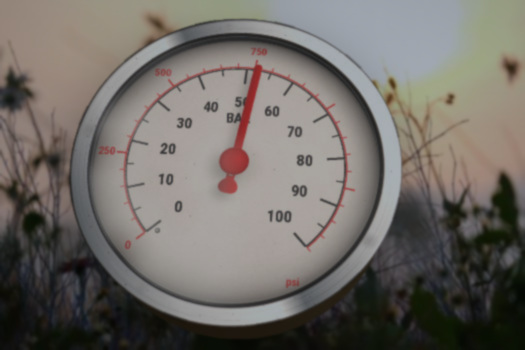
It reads 52.5 bar
